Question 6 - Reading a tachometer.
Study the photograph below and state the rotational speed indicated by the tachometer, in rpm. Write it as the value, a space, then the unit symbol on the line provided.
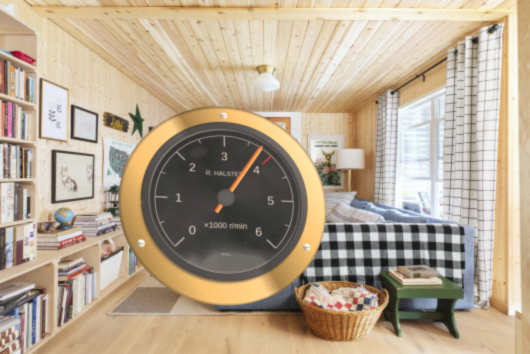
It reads 3750 rpm
